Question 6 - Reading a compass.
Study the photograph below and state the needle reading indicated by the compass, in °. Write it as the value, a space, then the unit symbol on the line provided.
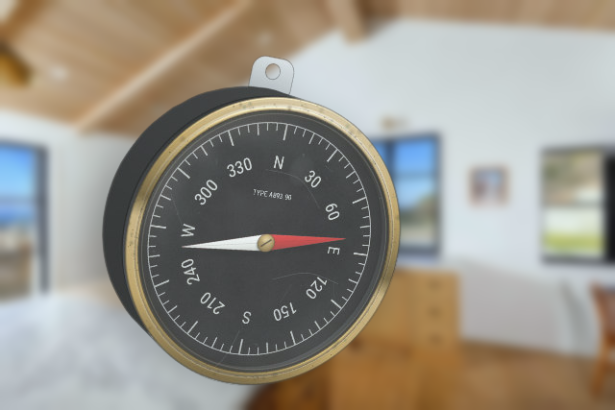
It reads 80 °
